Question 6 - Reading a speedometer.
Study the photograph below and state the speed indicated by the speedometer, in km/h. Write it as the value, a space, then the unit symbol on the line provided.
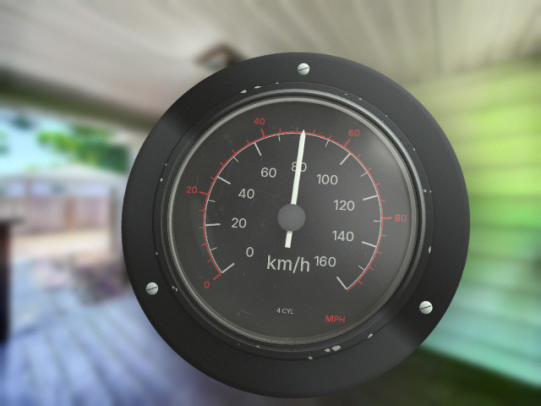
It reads 80 km/h
